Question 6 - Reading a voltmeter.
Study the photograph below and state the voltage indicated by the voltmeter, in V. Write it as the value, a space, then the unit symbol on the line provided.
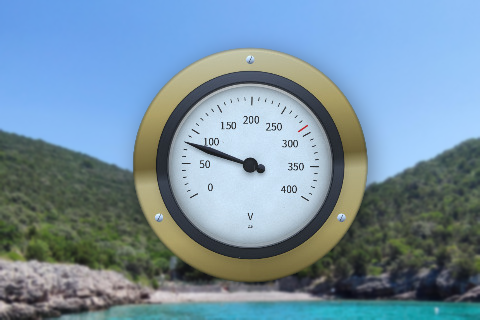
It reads 80 V
